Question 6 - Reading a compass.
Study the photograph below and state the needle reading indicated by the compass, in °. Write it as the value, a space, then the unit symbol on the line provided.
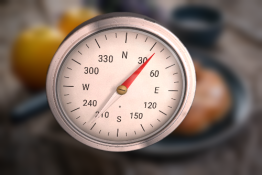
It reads 35 °
